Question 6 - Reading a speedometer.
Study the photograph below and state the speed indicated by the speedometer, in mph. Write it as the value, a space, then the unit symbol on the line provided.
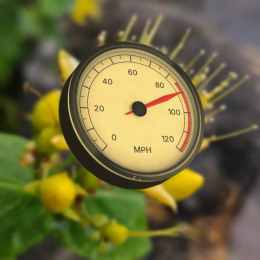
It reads 90 mph
